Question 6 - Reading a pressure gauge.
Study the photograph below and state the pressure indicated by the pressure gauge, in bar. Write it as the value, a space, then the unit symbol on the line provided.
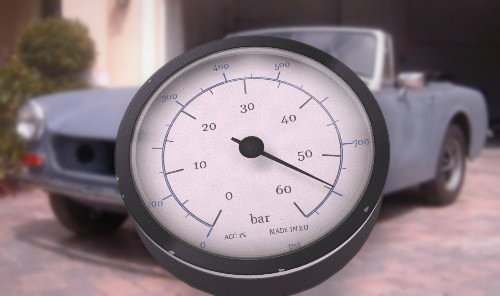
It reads 55 bar
